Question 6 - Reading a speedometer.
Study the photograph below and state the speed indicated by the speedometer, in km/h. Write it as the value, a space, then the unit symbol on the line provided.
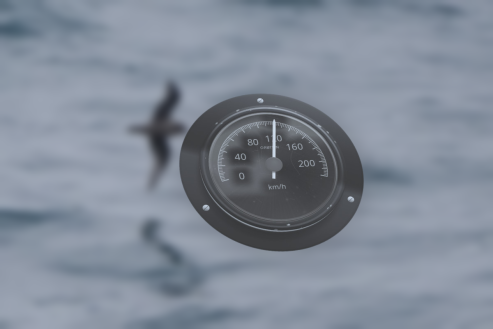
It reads 120 km/h
